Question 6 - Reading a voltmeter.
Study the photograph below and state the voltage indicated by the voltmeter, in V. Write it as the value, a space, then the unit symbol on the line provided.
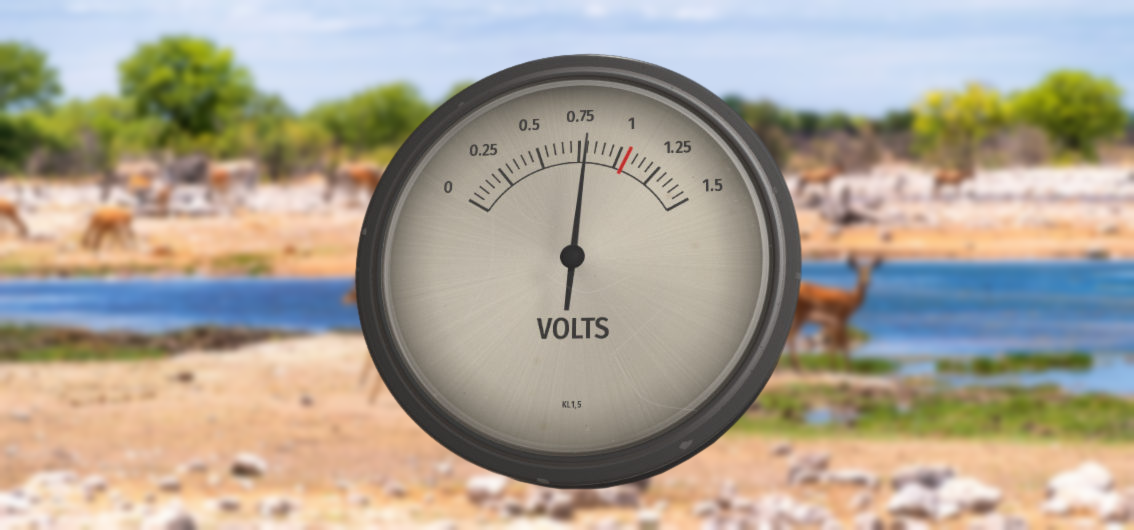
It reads 0.8 V
